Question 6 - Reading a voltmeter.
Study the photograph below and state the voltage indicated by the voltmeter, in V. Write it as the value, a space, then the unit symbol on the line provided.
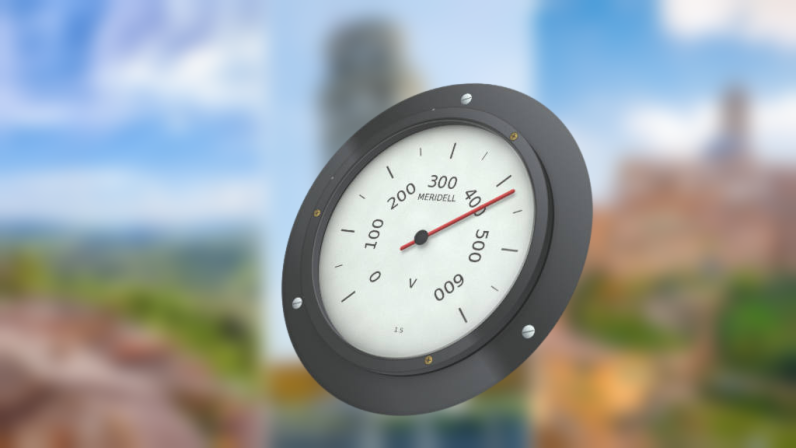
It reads 425 V
